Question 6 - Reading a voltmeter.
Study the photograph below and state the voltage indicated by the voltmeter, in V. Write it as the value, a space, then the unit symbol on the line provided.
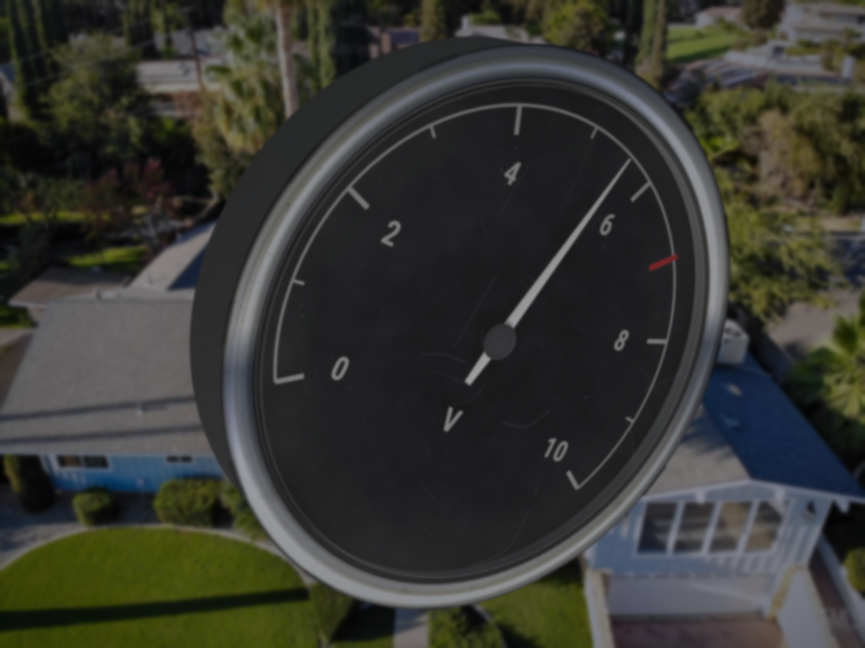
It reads 5.5 V
